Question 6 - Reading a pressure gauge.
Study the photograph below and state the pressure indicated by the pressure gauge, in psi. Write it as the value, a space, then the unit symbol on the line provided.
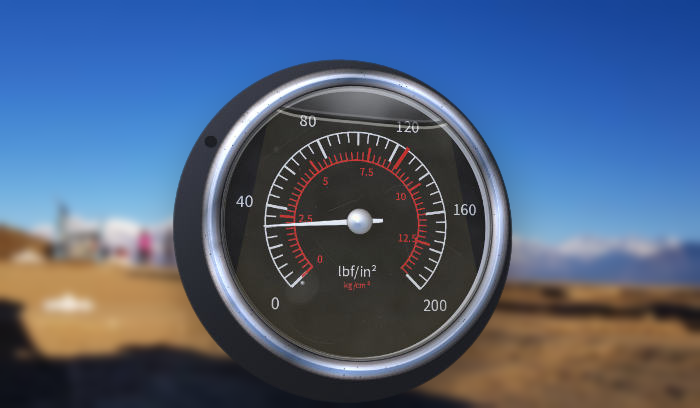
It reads 30 psi
